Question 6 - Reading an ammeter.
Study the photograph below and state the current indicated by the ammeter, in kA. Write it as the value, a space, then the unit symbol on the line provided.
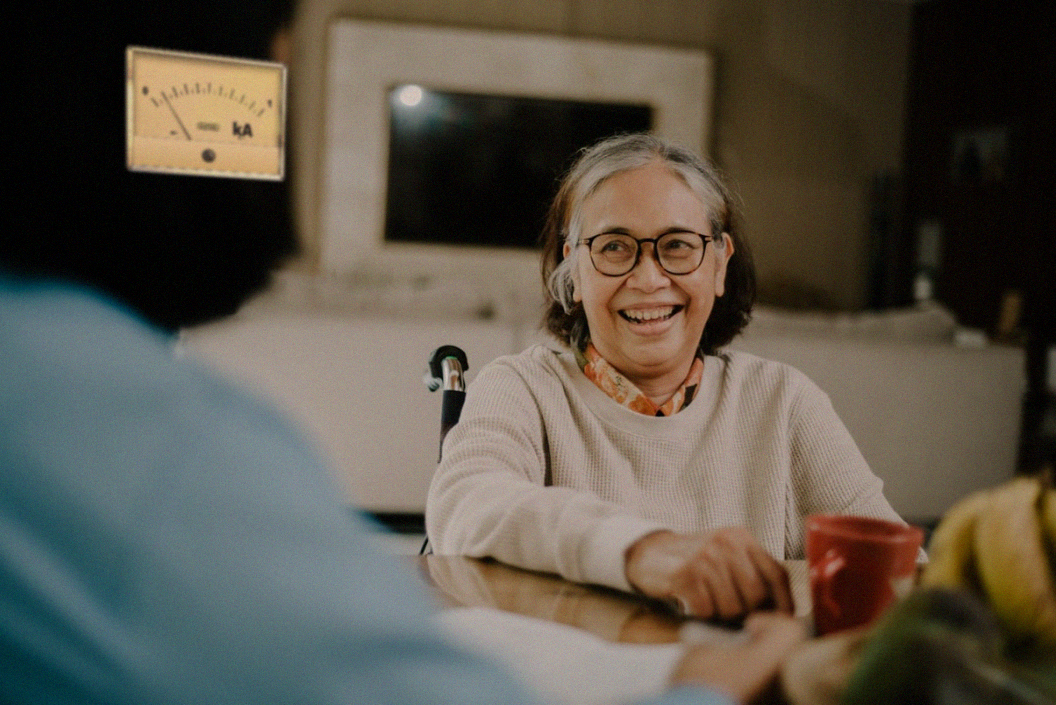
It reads 0.1 kA
